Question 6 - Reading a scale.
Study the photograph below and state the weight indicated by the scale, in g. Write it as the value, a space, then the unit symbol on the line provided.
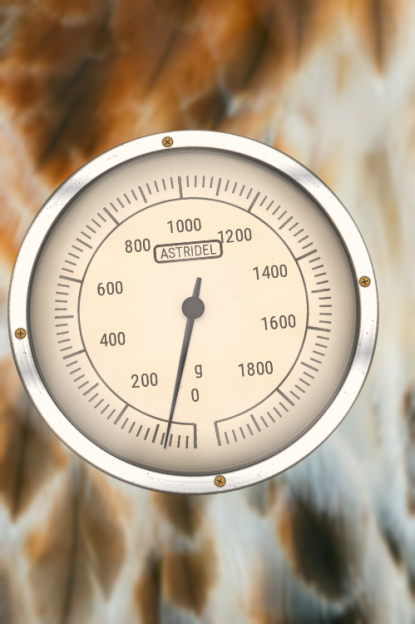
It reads 70 g
